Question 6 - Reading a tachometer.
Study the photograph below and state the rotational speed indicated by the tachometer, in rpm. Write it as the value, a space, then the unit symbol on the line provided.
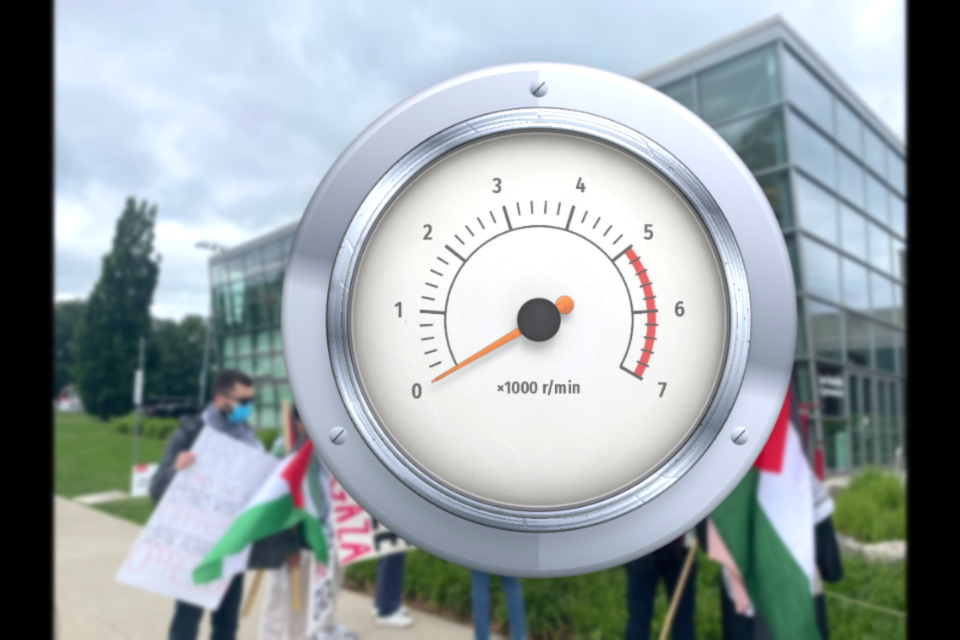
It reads 0 rpm
